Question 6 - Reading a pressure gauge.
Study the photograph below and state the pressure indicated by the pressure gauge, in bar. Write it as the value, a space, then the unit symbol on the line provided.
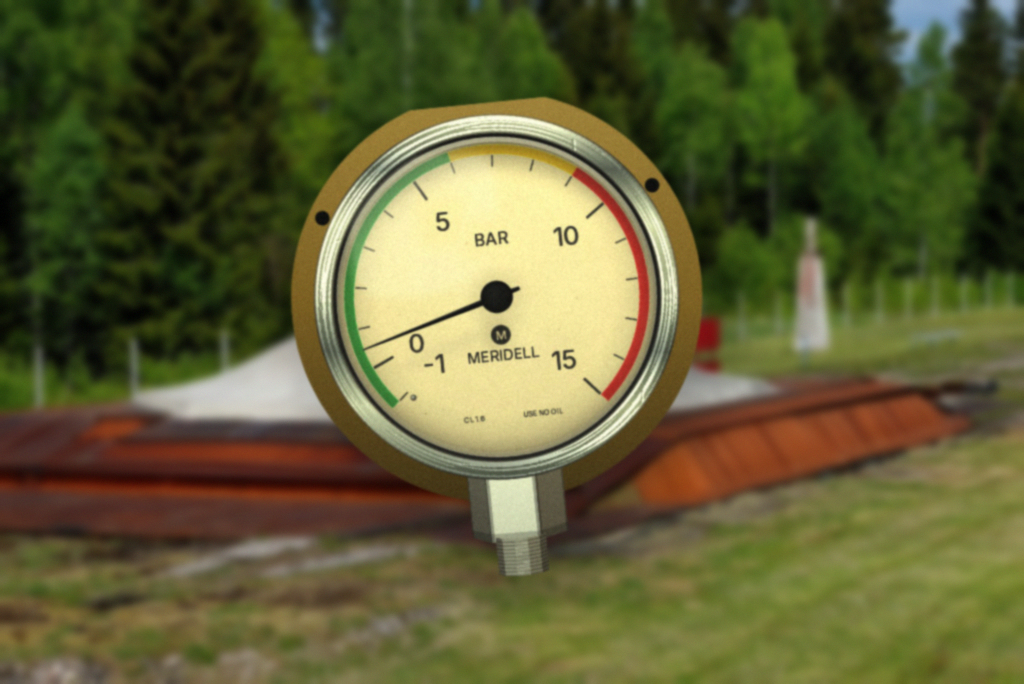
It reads 0.5 bar
